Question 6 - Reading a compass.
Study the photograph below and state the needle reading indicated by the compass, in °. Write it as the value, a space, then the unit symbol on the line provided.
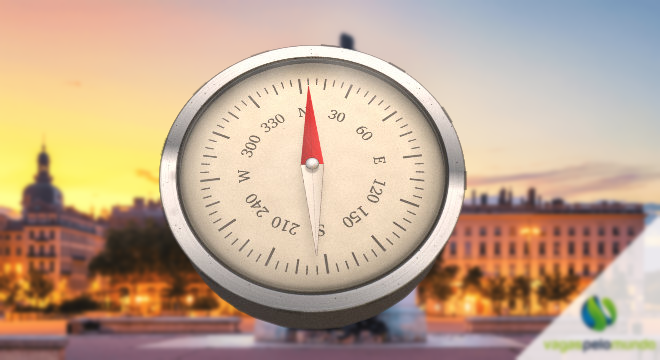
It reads 5 °
